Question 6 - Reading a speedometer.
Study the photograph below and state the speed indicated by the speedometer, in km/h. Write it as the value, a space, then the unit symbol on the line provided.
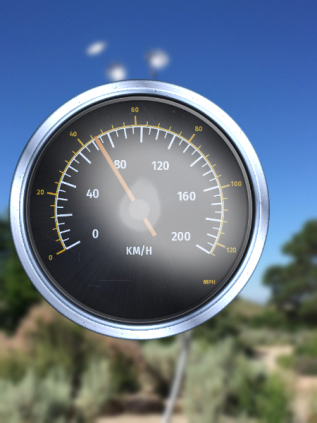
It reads 72.5 km/h
